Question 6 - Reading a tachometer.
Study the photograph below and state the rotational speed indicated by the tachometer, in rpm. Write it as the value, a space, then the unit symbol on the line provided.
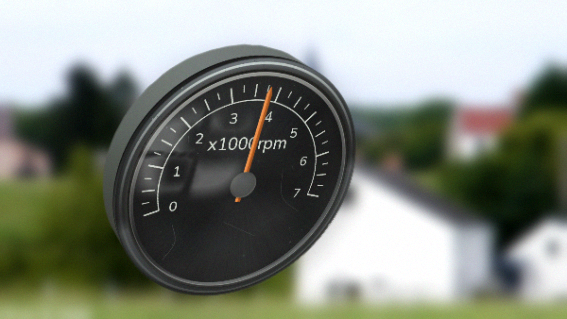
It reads 3750 rpm
